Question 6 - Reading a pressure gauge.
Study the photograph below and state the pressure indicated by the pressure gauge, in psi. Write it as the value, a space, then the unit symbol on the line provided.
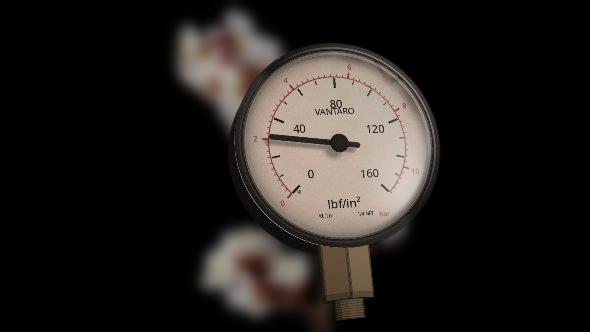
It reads 30 psi
